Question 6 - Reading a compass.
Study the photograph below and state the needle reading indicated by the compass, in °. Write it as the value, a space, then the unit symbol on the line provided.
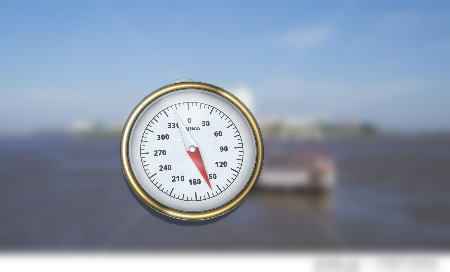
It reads 160 °
